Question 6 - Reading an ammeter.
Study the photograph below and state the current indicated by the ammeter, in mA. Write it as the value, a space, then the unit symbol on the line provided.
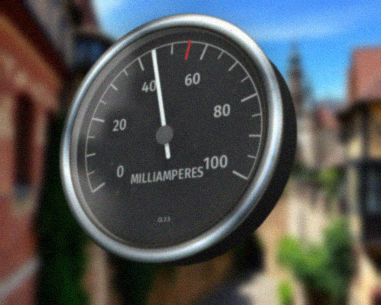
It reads 45 mA
